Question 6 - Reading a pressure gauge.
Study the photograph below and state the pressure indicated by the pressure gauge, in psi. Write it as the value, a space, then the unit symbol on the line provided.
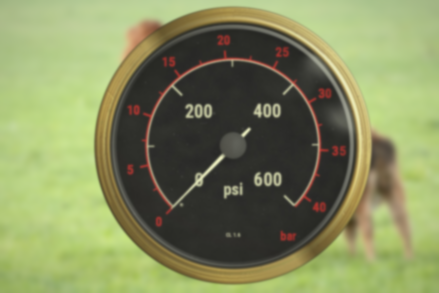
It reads 0 psi
